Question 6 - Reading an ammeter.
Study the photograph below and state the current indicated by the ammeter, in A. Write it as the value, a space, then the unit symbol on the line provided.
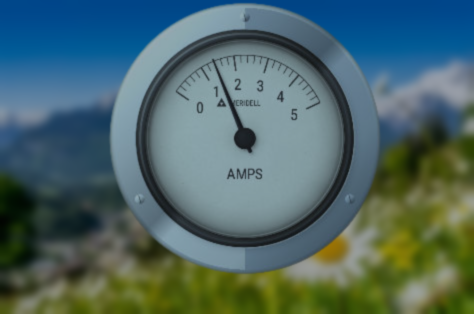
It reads 1.4 A
